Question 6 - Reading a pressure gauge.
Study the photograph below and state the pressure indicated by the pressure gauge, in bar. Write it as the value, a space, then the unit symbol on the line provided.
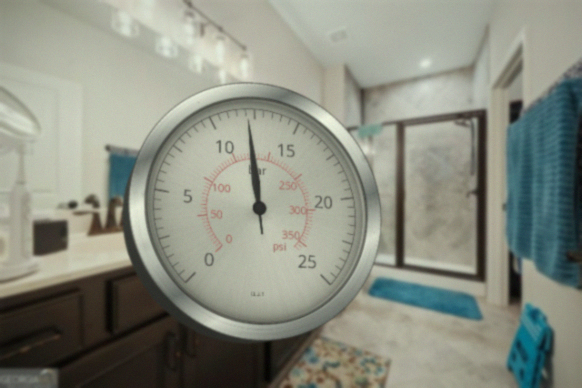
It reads 12 bar
